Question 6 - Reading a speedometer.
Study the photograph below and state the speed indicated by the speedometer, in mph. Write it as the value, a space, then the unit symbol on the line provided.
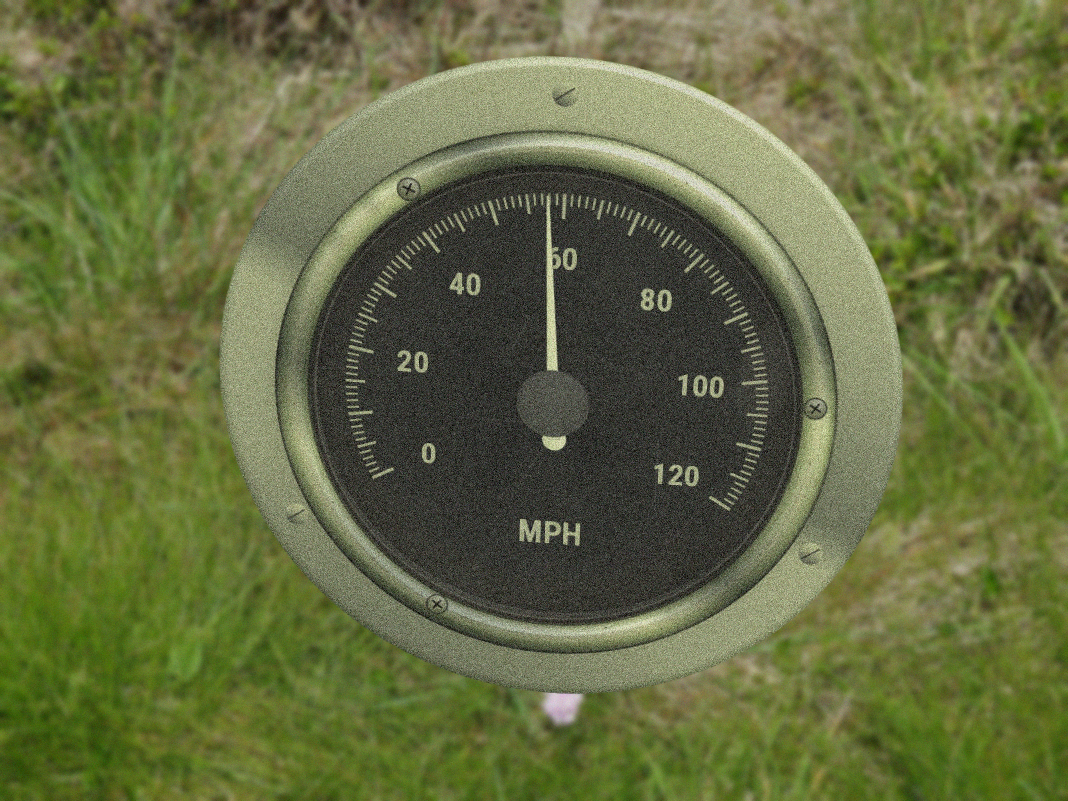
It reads 58 mph
